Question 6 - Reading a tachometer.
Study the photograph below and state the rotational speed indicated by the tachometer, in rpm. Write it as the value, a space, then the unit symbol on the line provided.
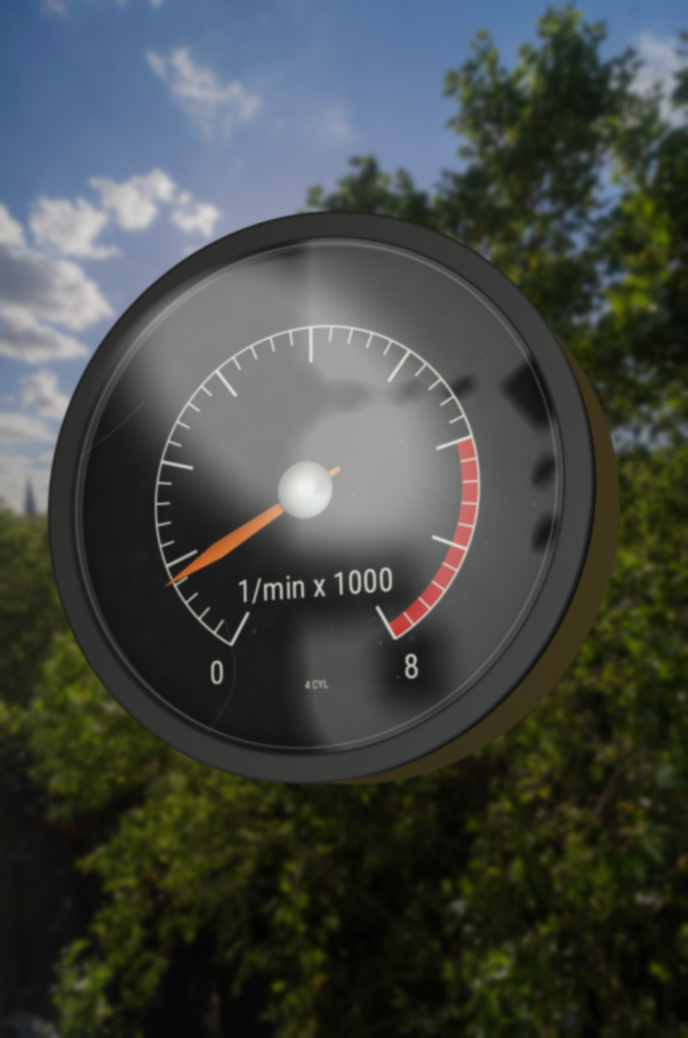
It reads 800 rpm
